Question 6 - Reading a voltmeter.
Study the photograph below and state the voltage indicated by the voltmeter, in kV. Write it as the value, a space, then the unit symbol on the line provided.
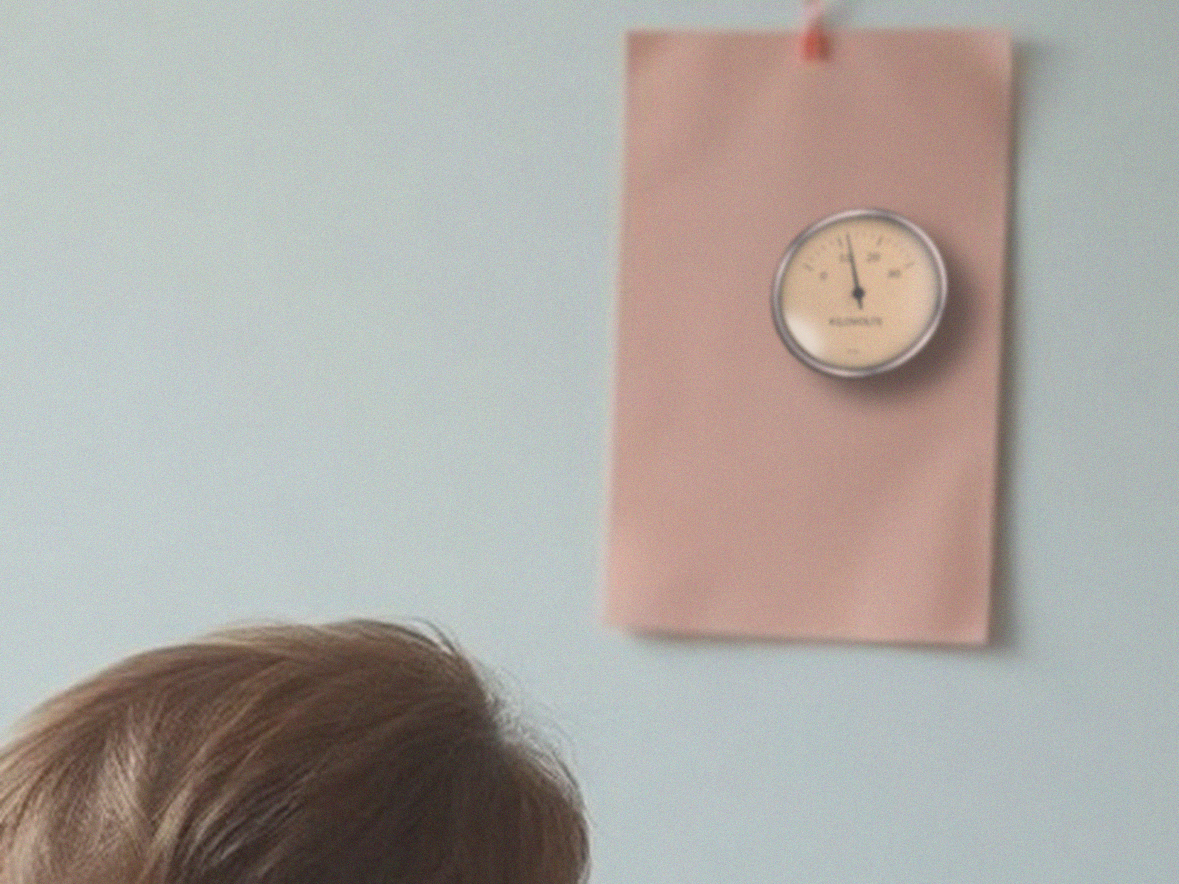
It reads 12 kV
